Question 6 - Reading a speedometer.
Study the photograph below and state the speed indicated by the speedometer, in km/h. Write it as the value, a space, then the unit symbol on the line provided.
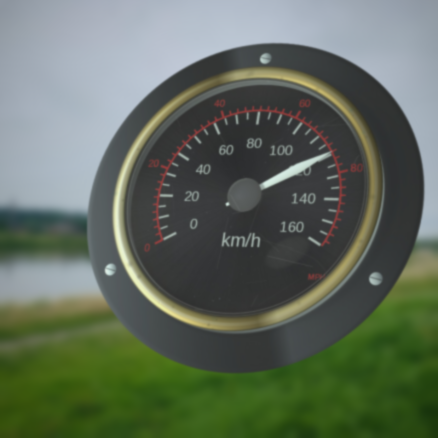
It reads 120 km/h
